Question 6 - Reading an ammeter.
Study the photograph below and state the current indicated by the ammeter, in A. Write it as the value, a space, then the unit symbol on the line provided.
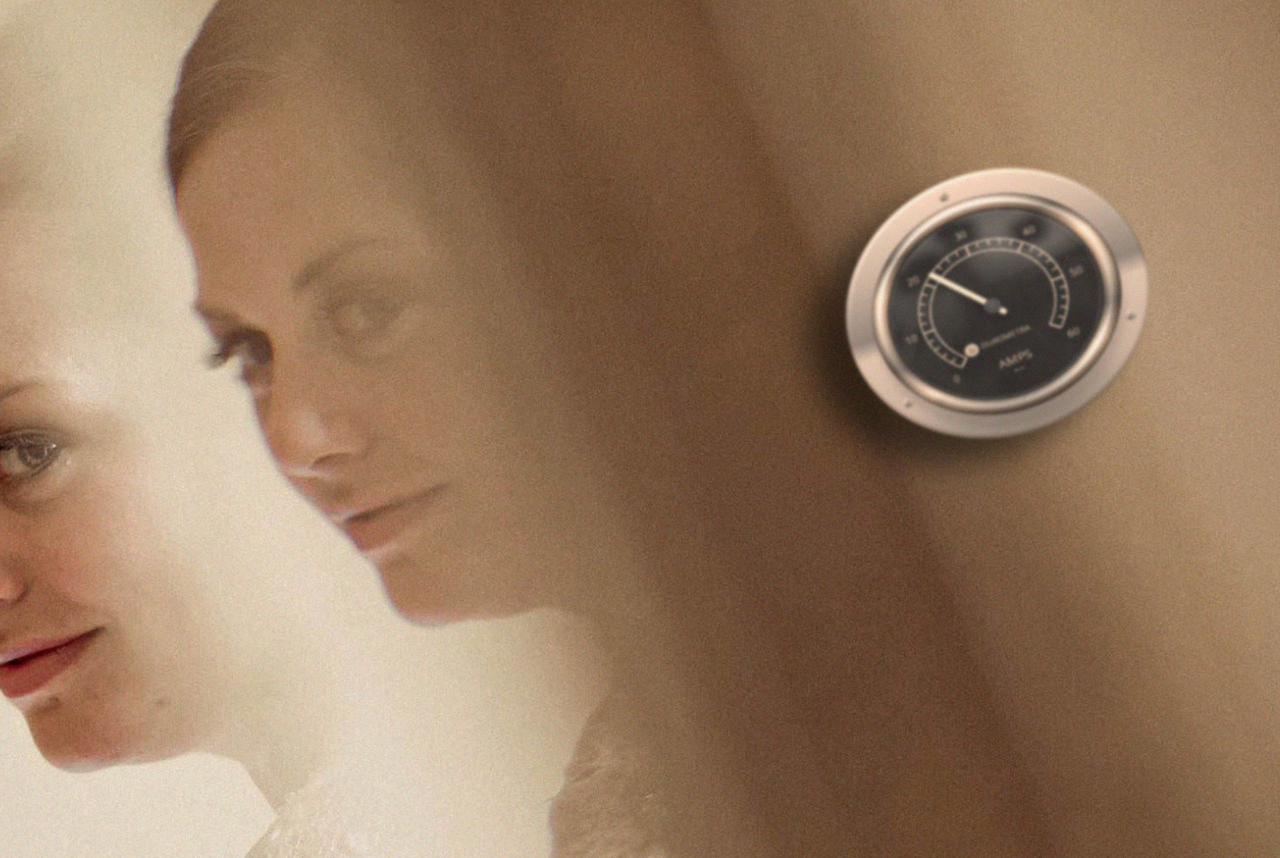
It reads 22 A
